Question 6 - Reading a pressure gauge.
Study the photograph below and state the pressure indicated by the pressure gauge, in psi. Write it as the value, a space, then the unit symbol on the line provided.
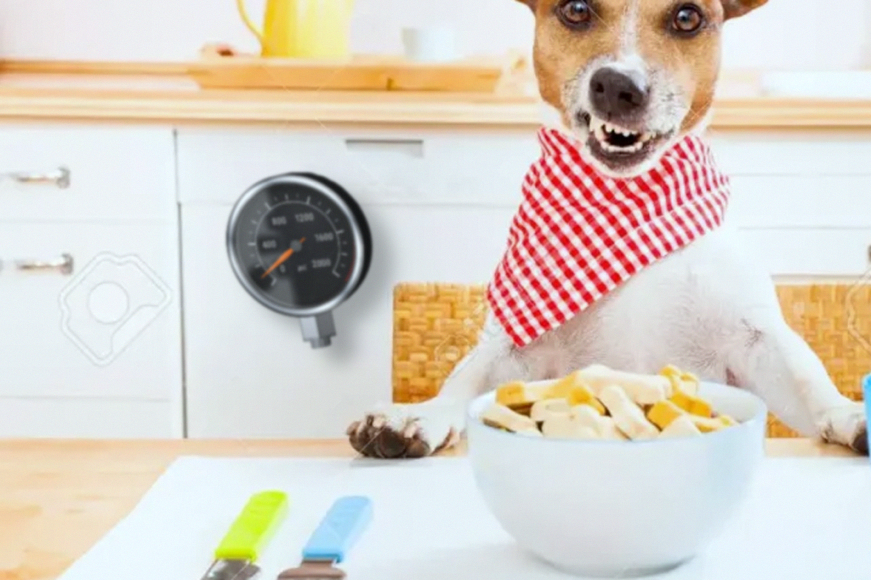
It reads 100 psi
